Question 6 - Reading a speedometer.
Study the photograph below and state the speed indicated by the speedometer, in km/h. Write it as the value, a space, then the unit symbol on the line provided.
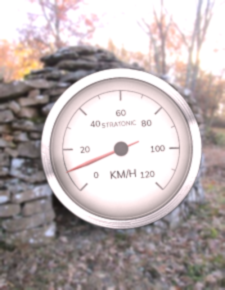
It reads 10 km/h
